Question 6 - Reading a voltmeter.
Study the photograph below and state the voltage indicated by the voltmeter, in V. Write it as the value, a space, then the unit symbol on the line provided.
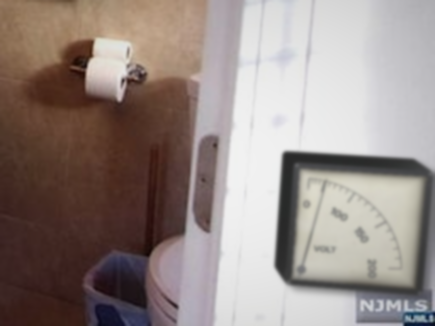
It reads 50 V
